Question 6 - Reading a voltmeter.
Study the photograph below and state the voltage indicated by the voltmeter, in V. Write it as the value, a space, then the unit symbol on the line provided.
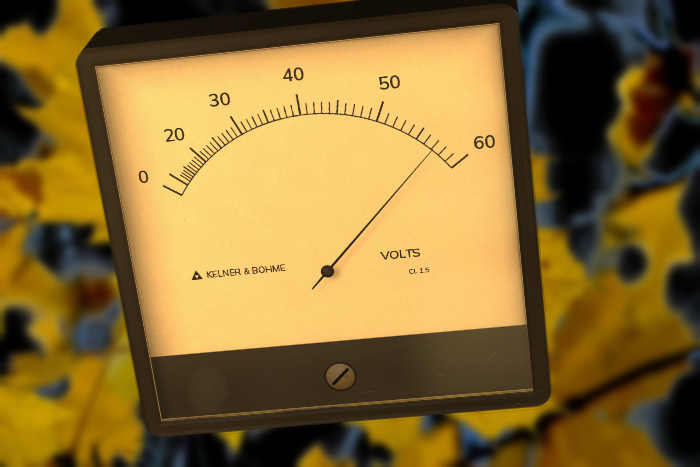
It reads 57 V
